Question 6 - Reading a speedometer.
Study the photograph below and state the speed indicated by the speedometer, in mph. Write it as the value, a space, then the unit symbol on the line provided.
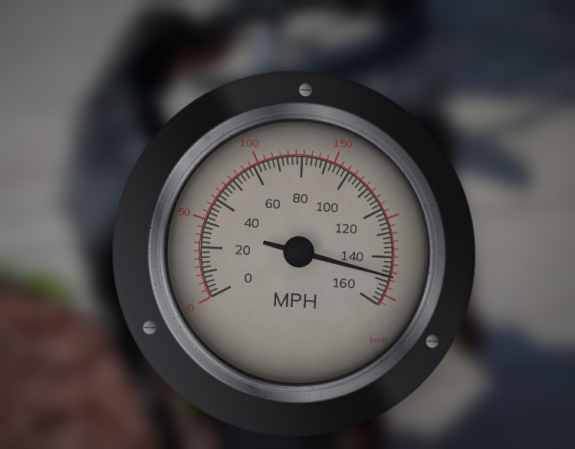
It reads 148 mph
